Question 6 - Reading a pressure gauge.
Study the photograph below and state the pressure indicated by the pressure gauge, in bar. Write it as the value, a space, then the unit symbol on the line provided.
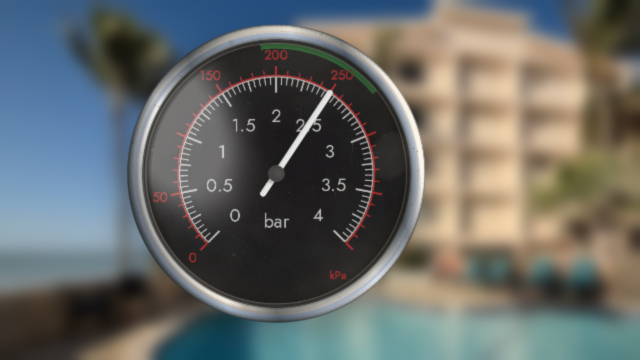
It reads 2.5 bar
